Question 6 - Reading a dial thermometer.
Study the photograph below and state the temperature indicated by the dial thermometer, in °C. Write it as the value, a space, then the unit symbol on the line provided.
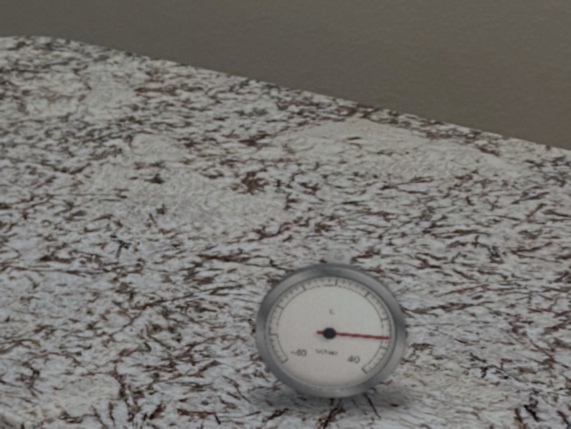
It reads 26 °C
